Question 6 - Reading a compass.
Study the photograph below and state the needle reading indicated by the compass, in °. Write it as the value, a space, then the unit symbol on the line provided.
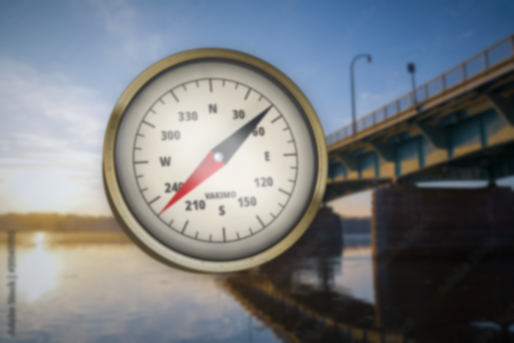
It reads 230 °
